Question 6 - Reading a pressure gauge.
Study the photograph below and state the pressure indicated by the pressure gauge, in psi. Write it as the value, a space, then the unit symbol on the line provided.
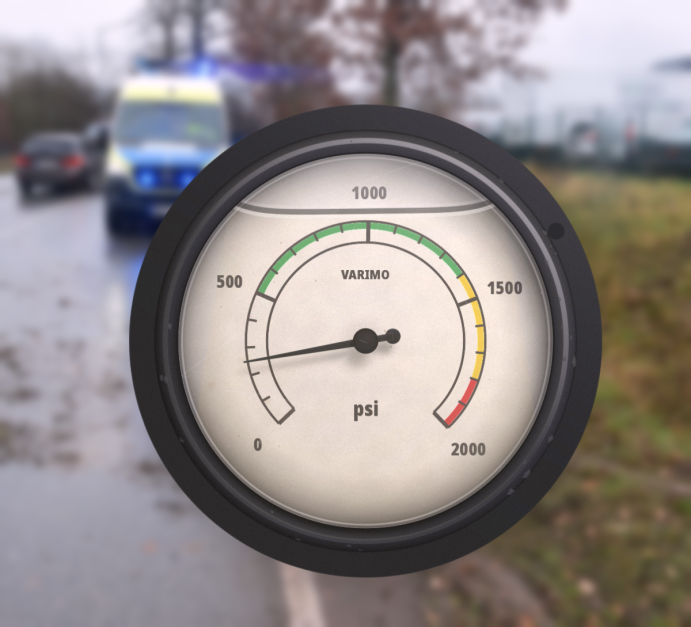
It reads 250 psi
